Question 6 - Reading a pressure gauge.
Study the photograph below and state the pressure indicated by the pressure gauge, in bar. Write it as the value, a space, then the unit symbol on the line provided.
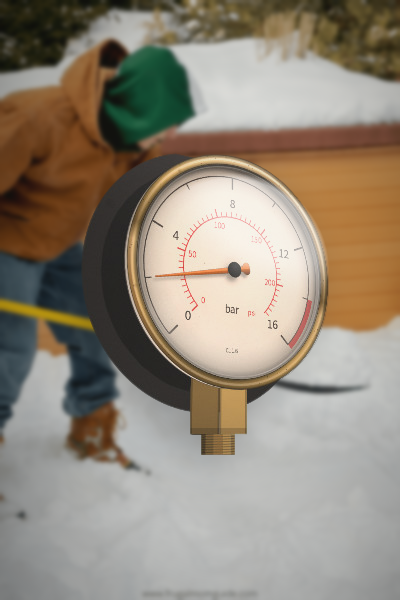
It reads 2 bar
